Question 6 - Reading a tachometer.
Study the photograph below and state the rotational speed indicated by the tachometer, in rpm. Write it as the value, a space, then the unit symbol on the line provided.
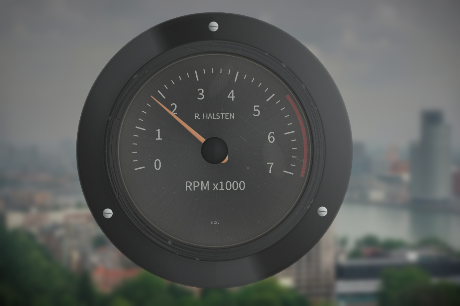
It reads 1800 rpm
